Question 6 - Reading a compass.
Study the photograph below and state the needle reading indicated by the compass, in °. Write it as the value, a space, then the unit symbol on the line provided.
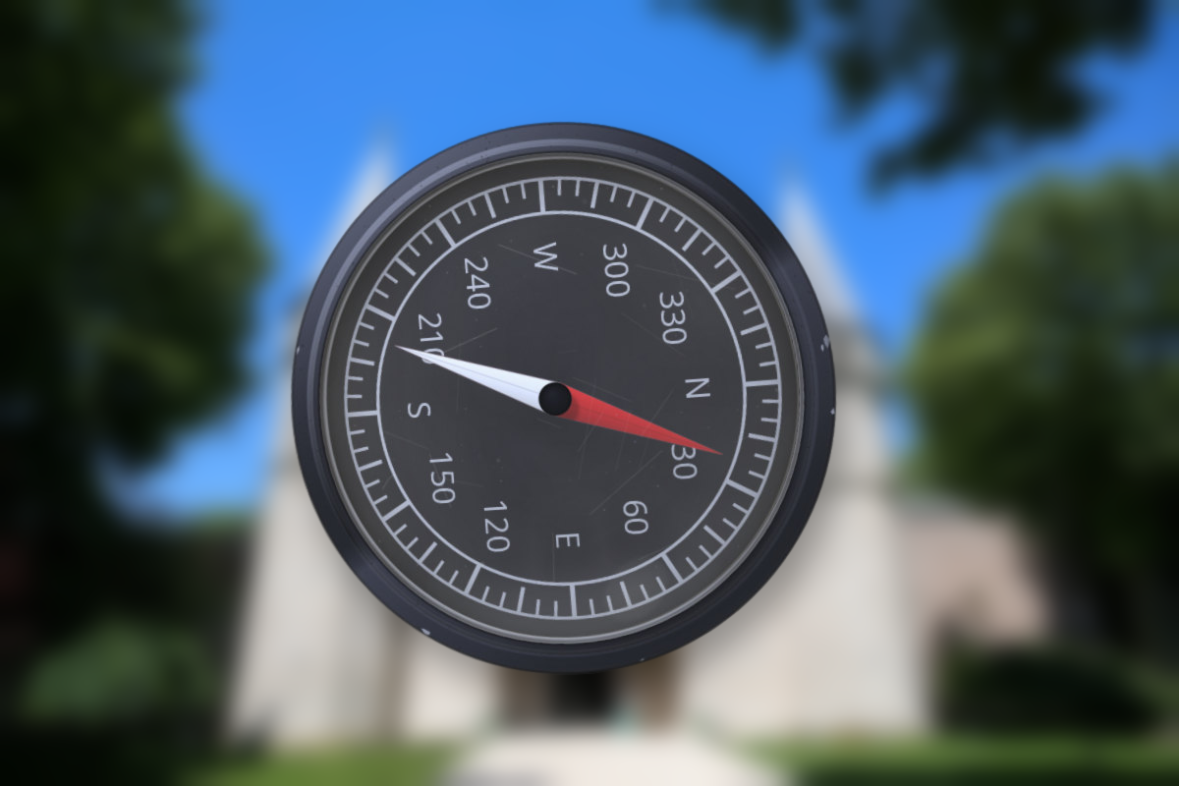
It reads 22.5 °
